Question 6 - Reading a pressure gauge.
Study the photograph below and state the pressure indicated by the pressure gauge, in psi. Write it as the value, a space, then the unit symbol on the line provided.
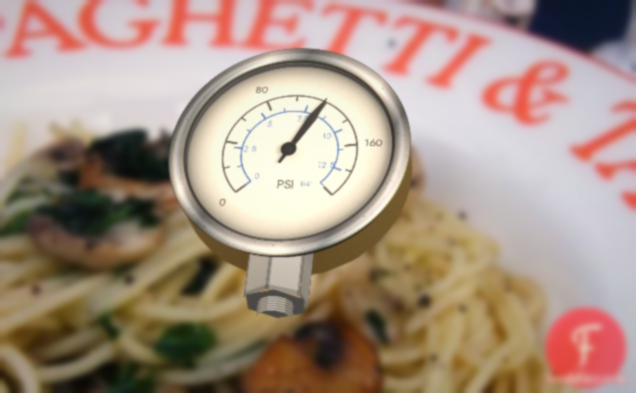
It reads 120 psi
